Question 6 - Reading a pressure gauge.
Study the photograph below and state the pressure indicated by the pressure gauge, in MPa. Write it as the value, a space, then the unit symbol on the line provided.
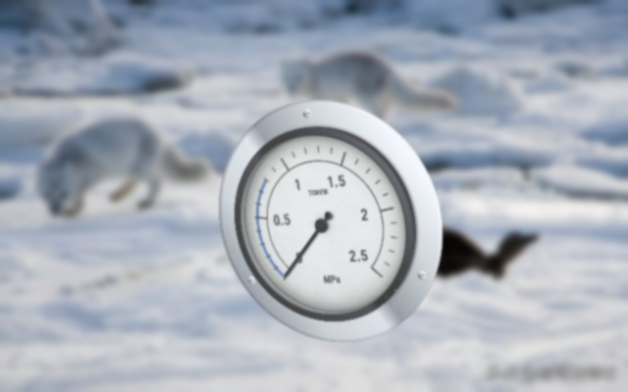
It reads 0 MPa
